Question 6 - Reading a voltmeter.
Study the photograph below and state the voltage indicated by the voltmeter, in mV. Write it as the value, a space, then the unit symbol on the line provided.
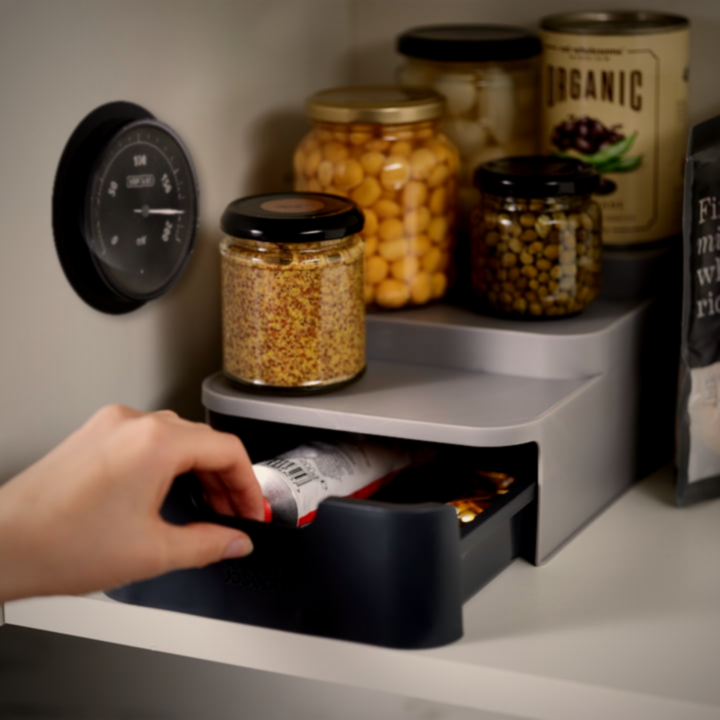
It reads 180 mV
